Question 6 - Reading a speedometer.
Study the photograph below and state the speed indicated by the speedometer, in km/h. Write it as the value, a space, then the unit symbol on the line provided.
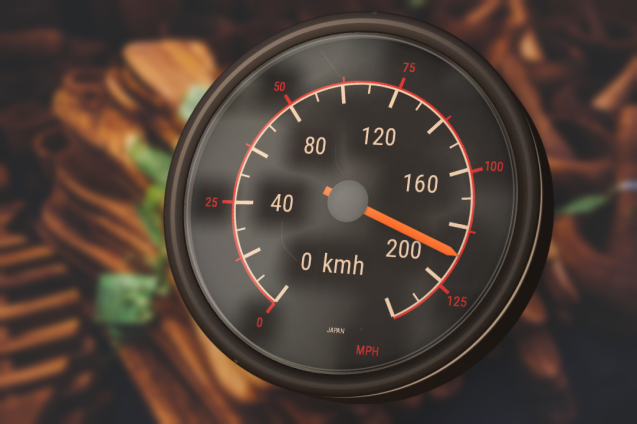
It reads 190 km/h
